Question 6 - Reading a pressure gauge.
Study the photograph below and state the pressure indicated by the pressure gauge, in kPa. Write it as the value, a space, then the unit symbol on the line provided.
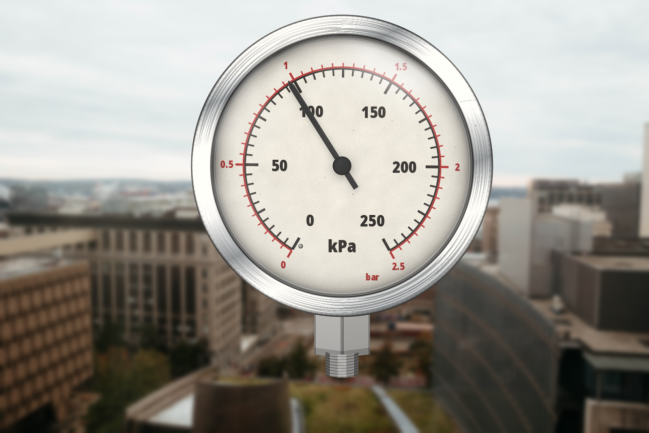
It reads 97.5 kPa
